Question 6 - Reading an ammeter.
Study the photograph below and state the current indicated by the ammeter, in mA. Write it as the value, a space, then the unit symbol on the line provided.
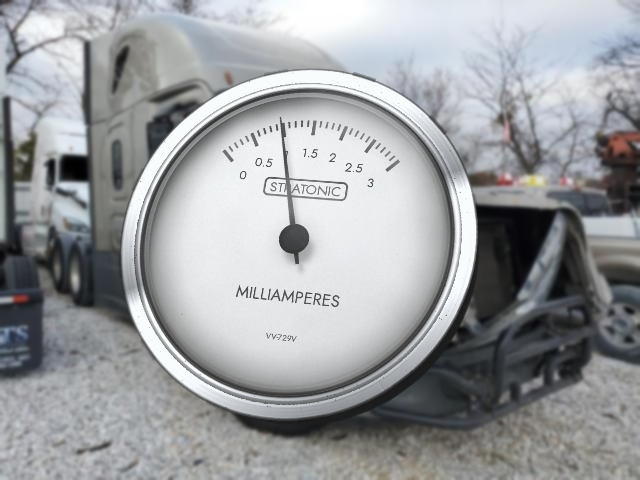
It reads 1 mA
